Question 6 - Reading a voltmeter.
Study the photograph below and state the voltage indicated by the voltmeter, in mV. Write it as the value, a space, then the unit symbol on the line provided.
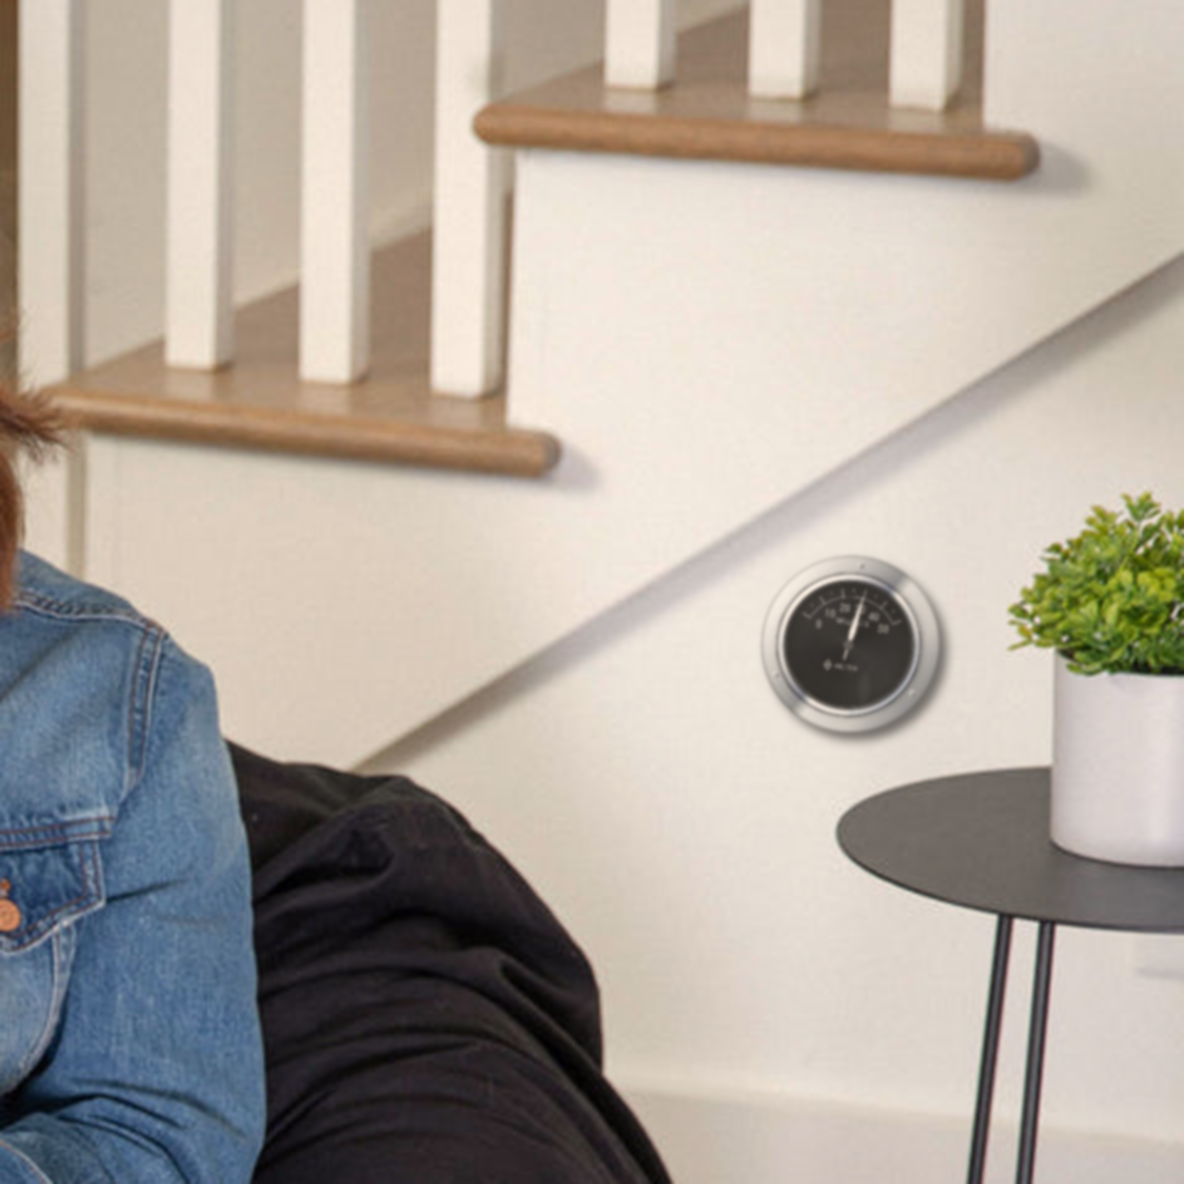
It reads 30 mV
